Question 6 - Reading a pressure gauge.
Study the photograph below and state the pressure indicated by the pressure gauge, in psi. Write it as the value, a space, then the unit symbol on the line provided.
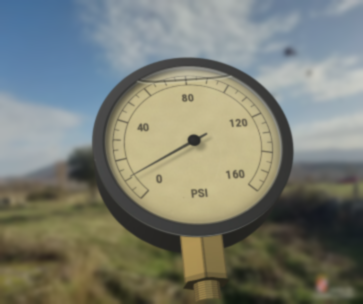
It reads 10 psi
